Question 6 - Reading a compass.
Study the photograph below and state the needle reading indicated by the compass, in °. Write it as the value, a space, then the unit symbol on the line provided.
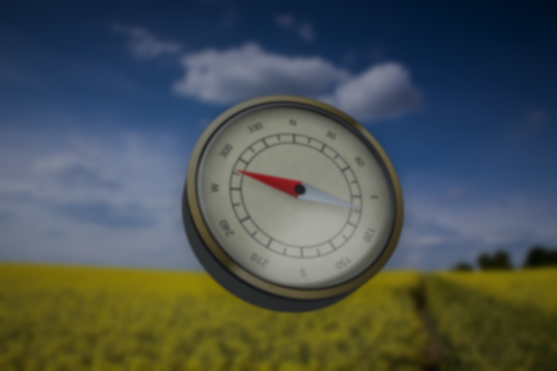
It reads 285 °
